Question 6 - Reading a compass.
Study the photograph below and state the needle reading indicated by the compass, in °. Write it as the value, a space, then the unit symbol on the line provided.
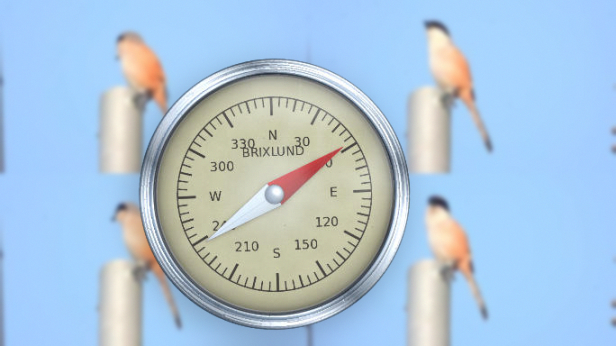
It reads 57.5 °
